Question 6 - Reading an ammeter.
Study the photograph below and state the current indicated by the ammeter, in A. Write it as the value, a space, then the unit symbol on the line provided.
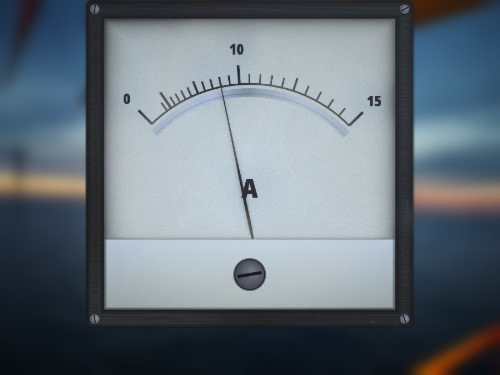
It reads 9 A
